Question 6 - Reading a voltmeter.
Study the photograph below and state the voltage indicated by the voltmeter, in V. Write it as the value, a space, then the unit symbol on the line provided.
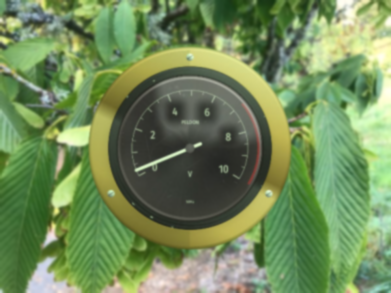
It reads 0.25 V
